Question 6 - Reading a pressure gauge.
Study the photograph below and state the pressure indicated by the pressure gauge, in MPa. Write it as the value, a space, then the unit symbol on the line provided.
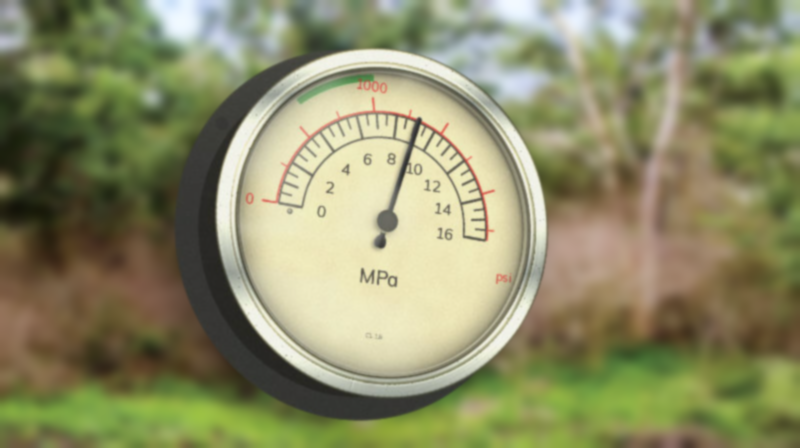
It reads 9 MPa
